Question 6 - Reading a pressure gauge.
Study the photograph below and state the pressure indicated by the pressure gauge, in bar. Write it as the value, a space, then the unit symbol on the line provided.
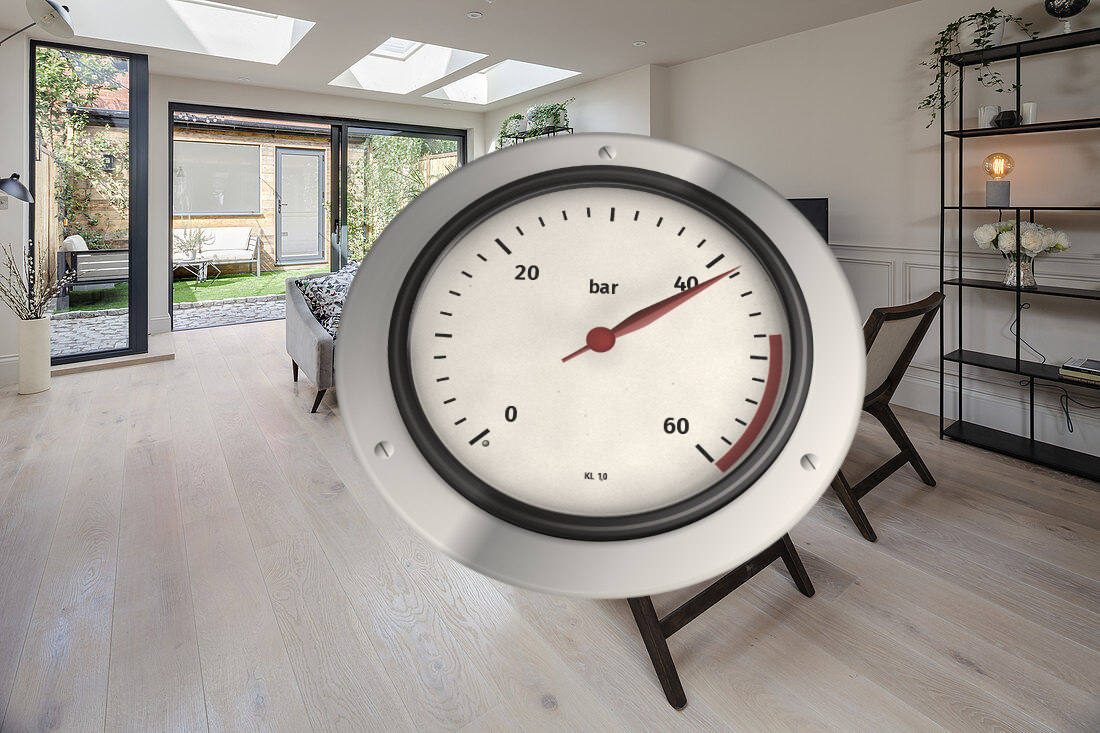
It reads 42 bar
